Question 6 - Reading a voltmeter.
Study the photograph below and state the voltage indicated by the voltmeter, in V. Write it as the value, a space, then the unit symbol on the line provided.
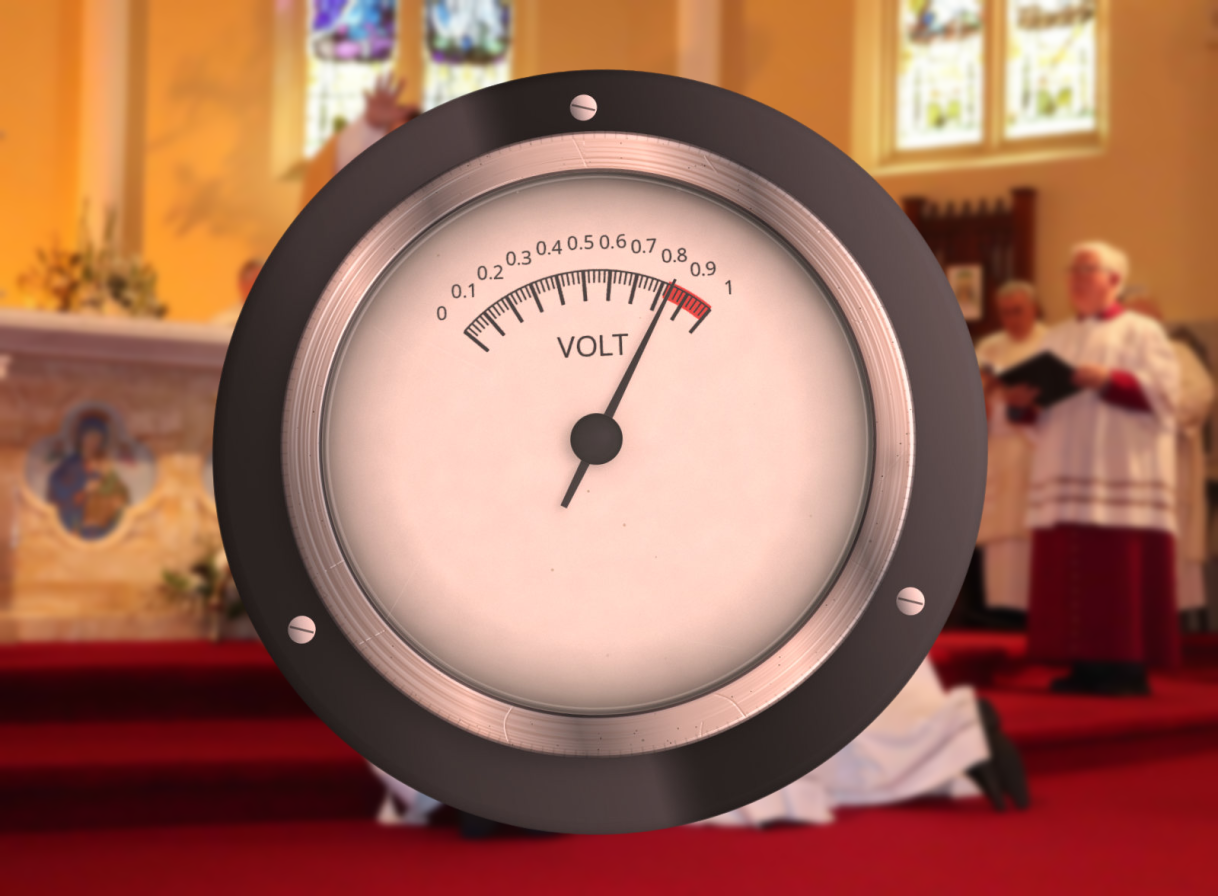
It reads 0.84 V
